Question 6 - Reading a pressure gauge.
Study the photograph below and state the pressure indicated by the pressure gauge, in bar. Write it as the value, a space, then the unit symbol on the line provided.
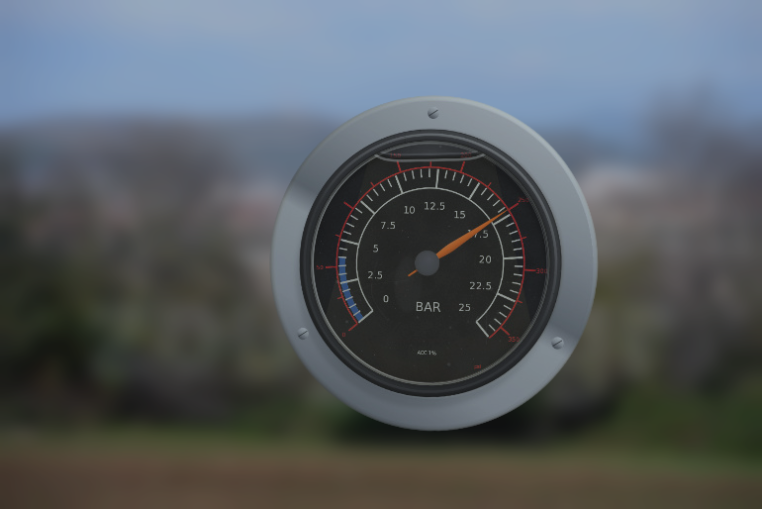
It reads 17.25 bar
